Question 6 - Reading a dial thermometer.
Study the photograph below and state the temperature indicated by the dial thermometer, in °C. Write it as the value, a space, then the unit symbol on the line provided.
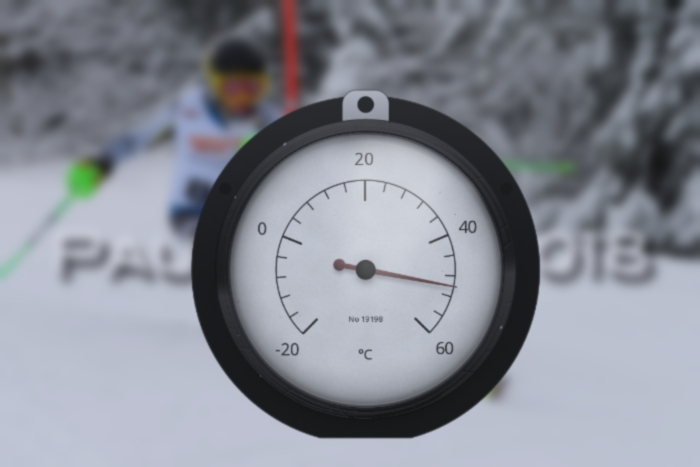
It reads 50 °C
